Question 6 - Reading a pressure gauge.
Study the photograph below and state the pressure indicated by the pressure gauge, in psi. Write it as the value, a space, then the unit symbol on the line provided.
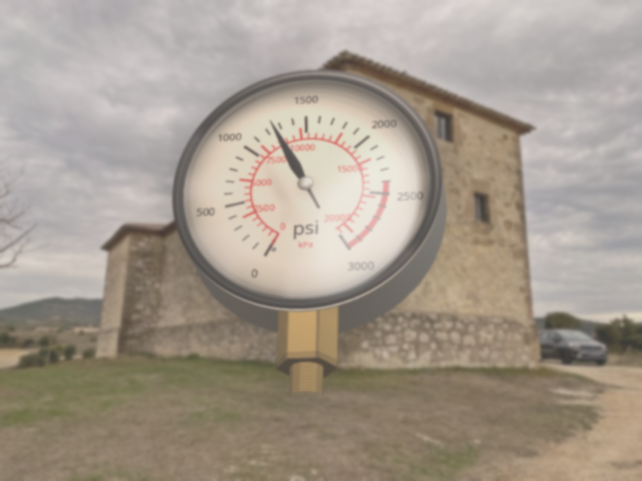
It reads 1250 psi
